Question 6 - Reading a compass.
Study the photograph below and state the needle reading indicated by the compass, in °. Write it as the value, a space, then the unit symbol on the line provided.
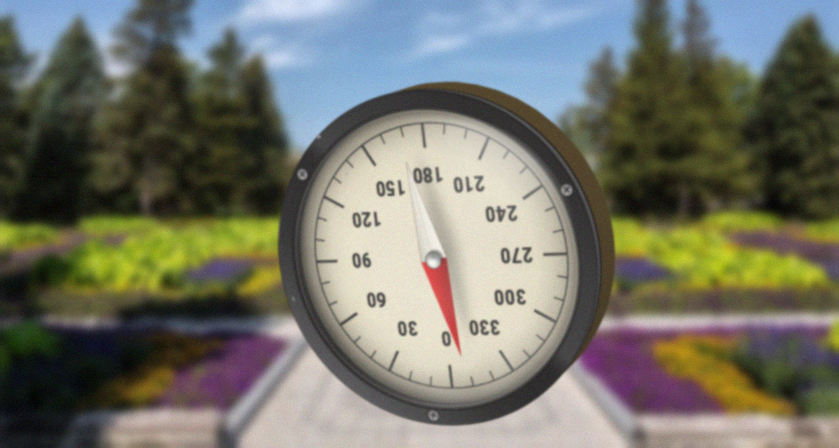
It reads 350 °
